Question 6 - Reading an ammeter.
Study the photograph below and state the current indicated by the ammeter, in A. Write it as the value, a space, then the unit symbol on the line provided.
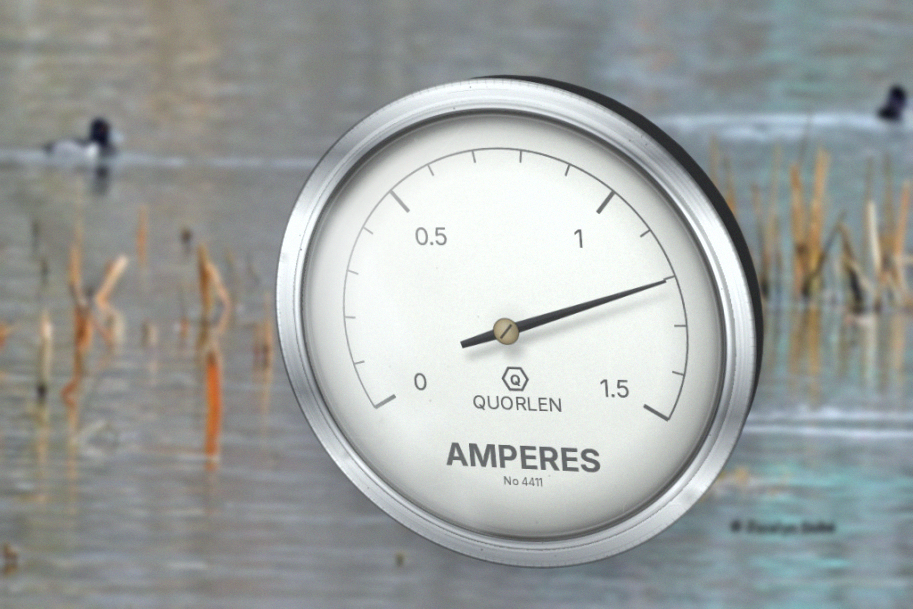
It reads 1.2 A
